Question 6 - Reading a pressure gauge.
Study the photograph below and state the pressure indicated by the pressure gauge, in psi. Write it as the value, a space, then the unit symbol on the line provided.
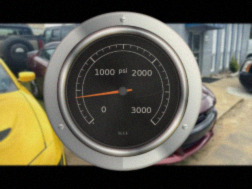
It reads 400 psi
